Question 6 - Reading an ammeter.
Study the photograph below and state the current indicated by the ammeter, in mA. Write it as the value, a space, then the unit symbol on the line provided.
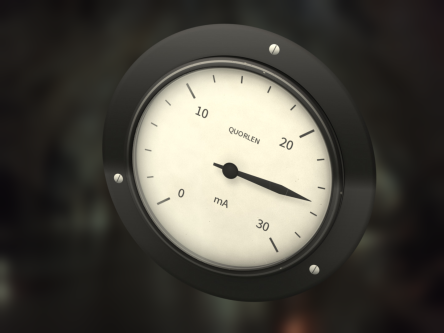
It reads 25 mA
